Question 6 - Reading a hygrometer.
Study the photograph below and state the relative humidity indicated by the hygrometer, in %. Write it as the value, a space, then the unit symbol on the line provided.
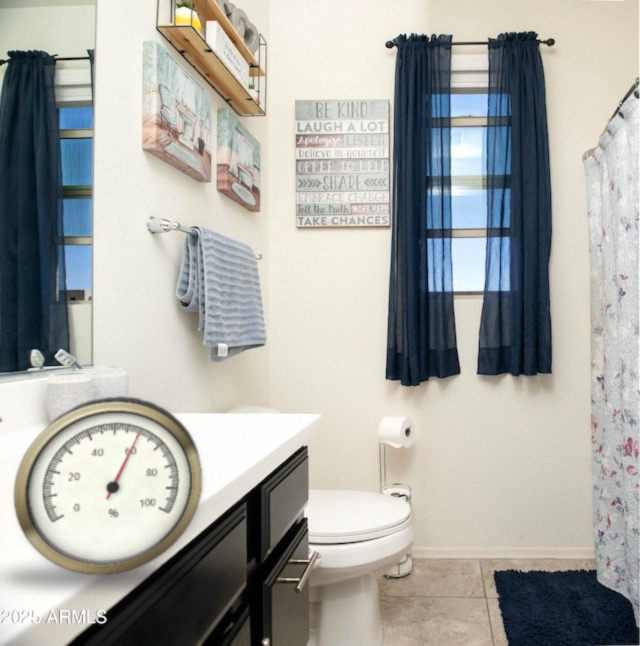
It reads 60 %
